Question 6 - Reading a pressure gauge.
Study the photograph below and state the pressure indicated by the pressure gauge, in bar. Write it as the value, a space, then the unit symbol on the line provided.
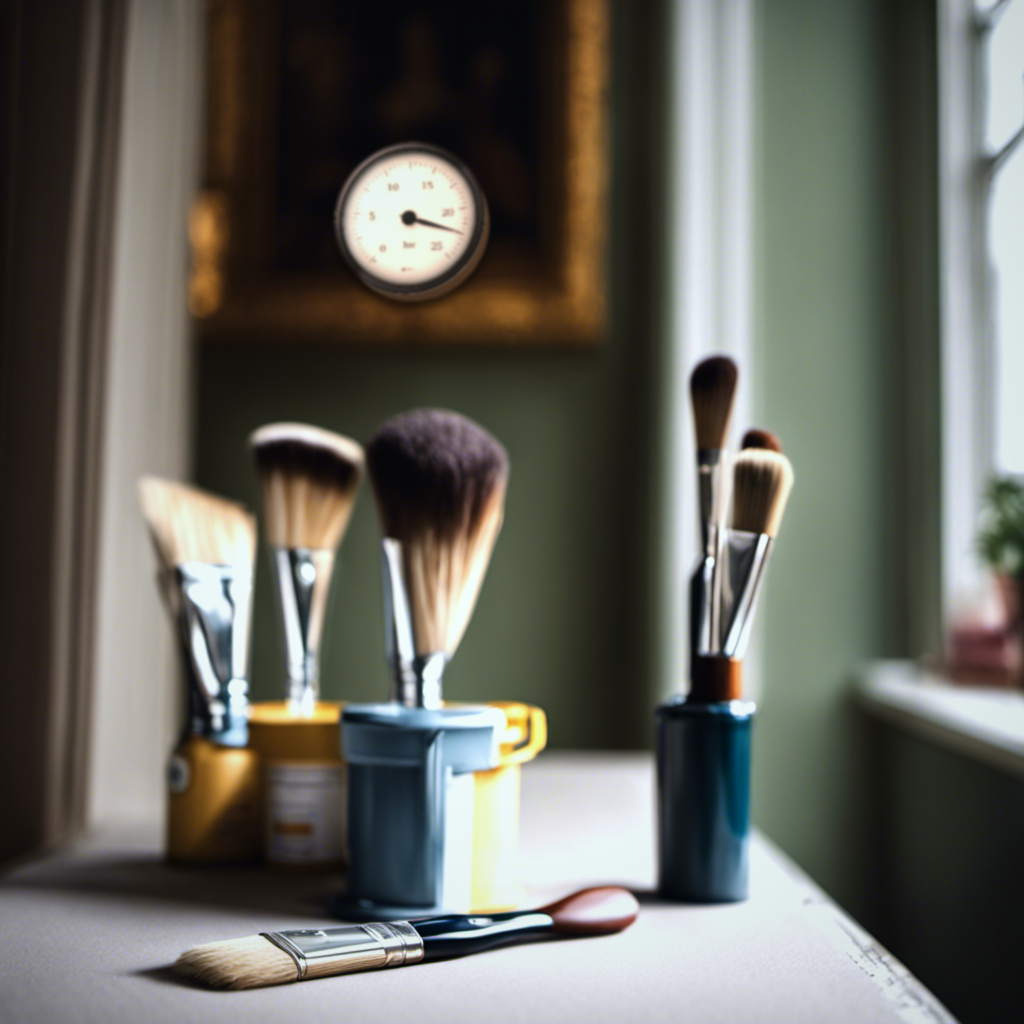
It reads 22.5 bar
